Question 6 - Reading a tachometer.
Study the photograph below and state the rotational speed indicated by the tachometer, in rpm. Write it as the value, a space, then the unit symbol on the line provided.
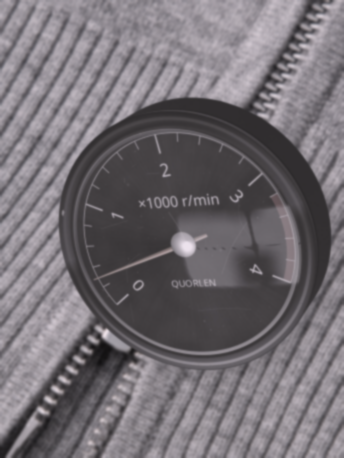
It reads 300 rpm
